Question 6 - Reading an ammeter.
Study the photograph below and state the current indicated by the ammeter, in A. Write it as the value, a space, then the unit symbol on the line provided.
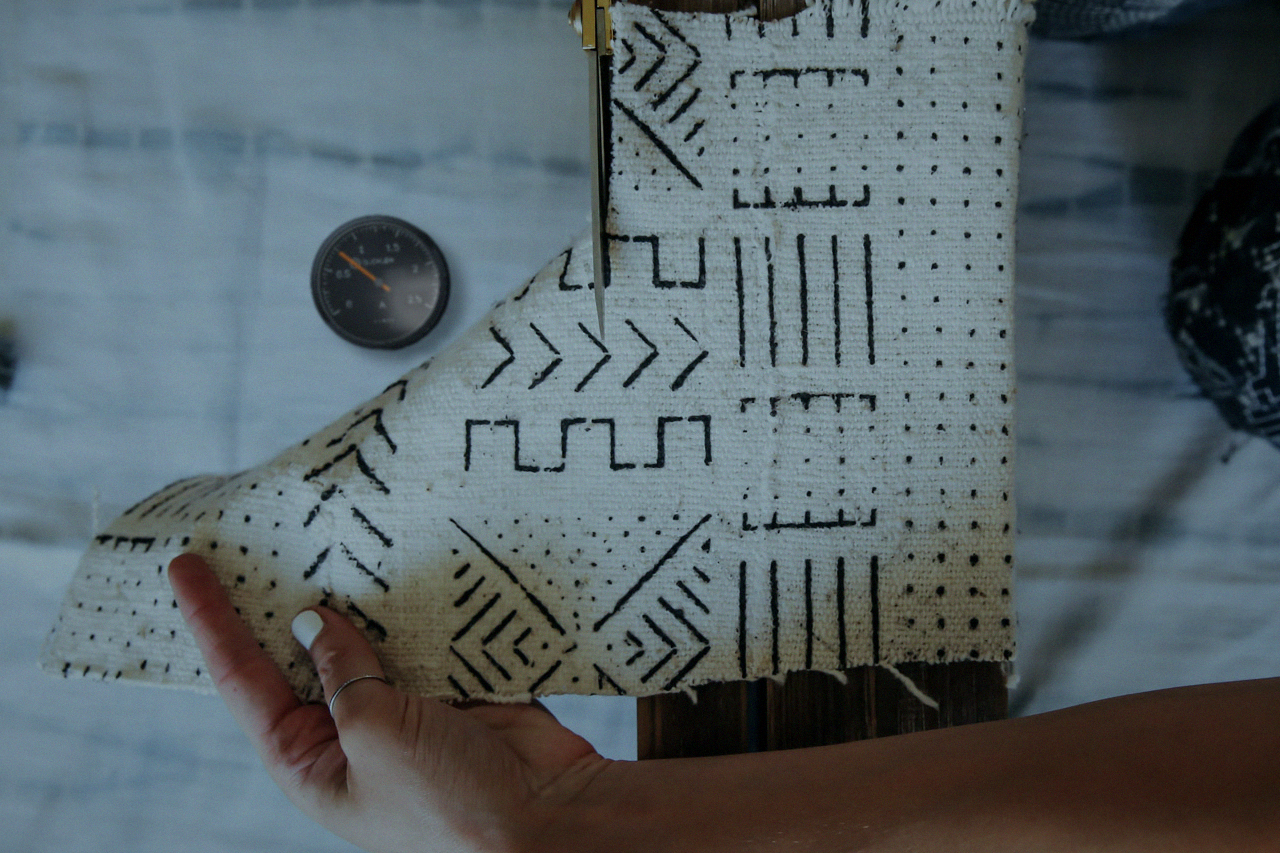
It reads 0.75 A
